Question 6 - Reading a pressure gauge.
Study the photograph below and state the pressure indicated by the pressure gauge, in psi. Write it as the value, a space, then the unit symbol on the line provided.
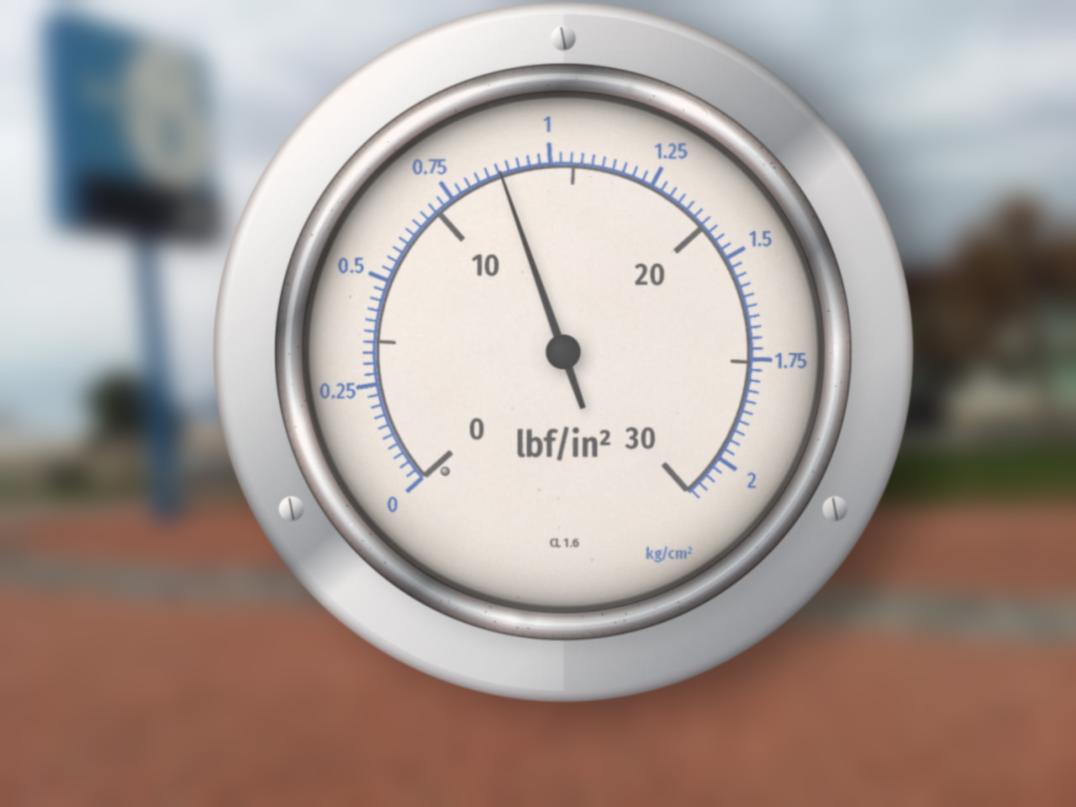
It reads 12.5 psi
